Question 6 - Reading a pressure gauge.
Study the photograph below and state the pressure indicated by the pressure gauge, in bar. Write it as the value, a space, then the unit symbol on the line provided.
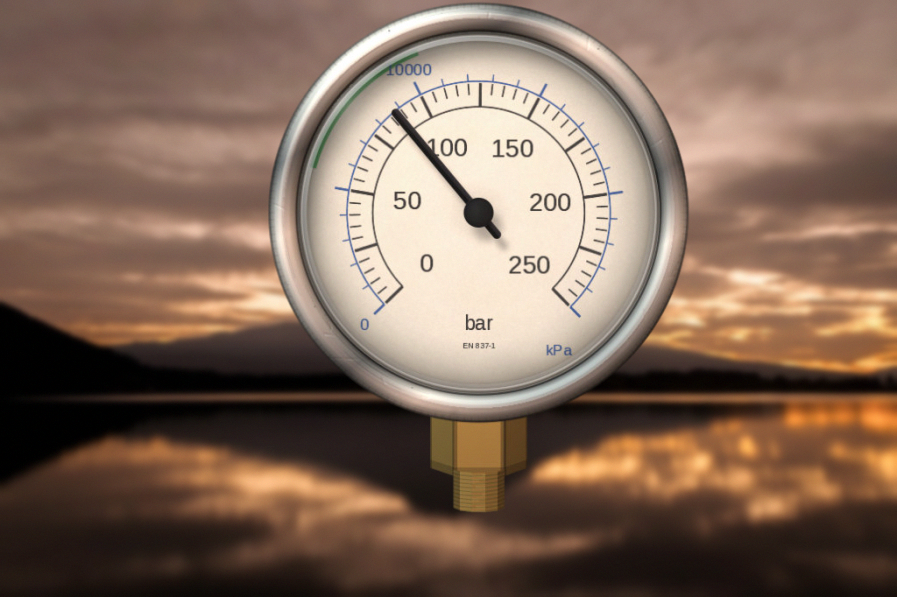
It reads 87.5 bar
